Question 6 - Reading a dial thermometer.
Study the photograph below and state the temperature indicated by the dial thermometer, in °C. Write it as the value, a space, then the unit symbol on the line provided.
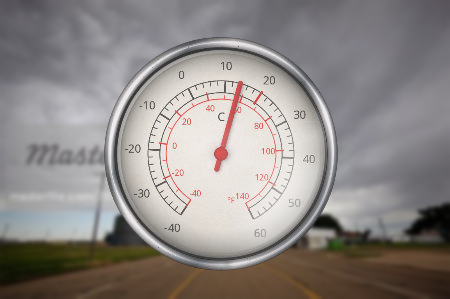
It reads 14 °C
